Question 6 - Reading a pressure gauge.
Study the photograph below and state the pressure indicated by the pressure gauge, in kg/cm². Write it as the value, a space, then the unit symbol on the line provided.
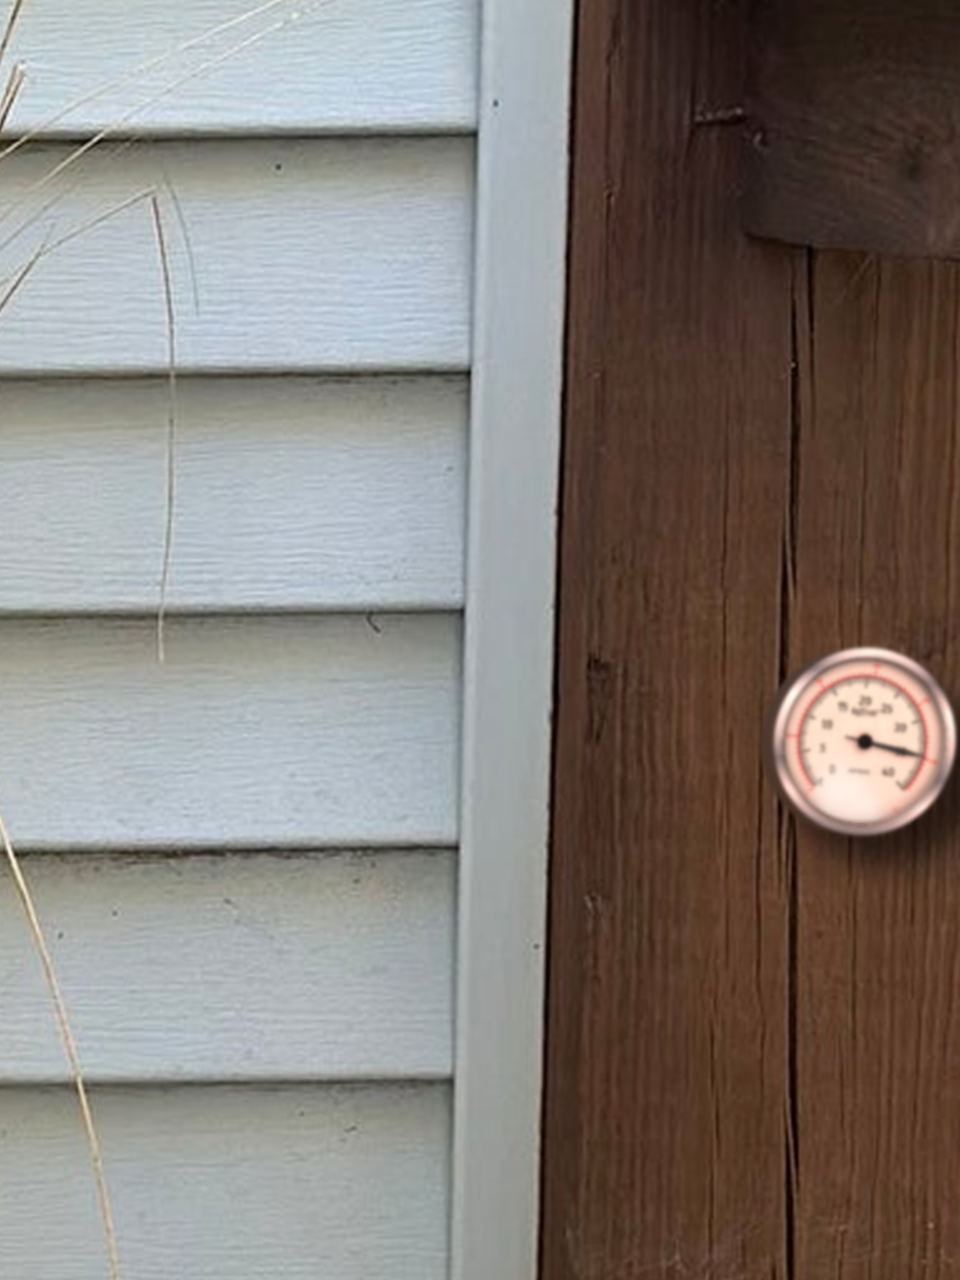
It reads 35 kg/cm²
